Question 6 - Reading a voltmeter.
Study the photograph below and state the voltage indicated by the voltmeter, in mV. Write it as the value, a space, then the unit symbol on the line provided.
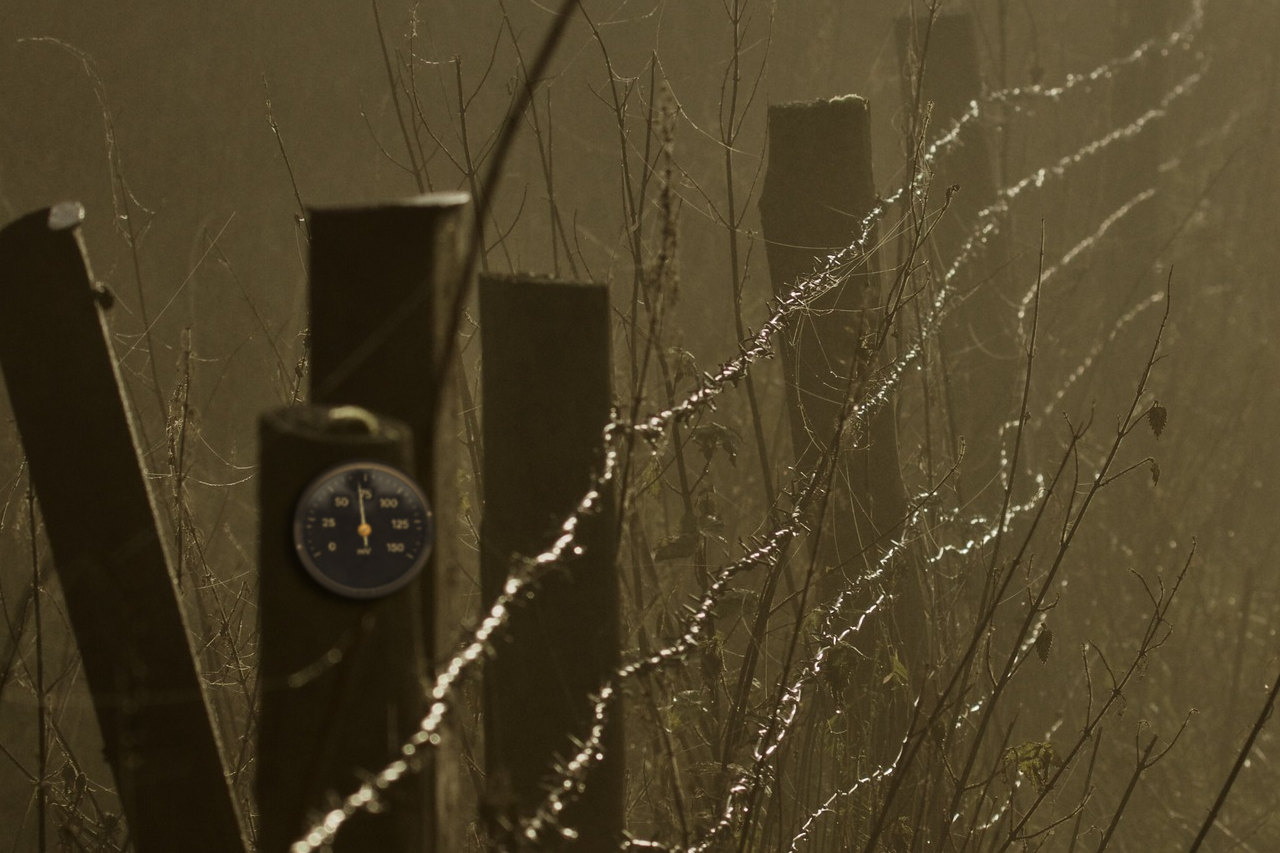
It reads 70 mV
